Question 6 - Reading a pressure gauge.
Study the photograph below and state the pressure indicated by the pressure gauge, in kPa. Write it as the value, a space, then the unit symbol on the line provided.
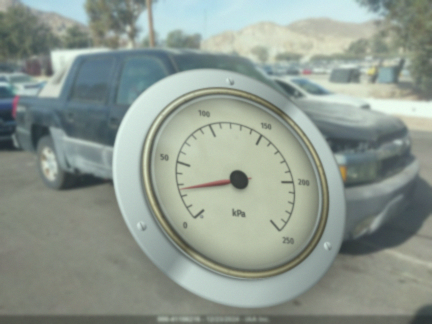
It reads 25 kPa
